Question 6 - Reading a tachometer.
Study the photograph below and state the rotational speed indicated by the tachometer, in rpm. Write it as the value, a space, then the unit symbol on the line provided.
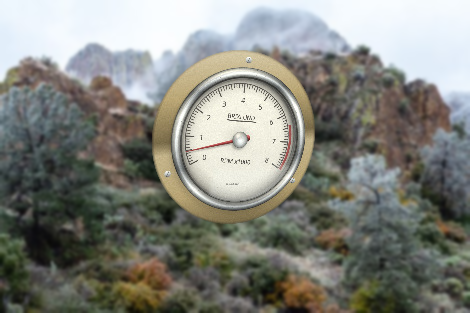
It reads 500 rpm
